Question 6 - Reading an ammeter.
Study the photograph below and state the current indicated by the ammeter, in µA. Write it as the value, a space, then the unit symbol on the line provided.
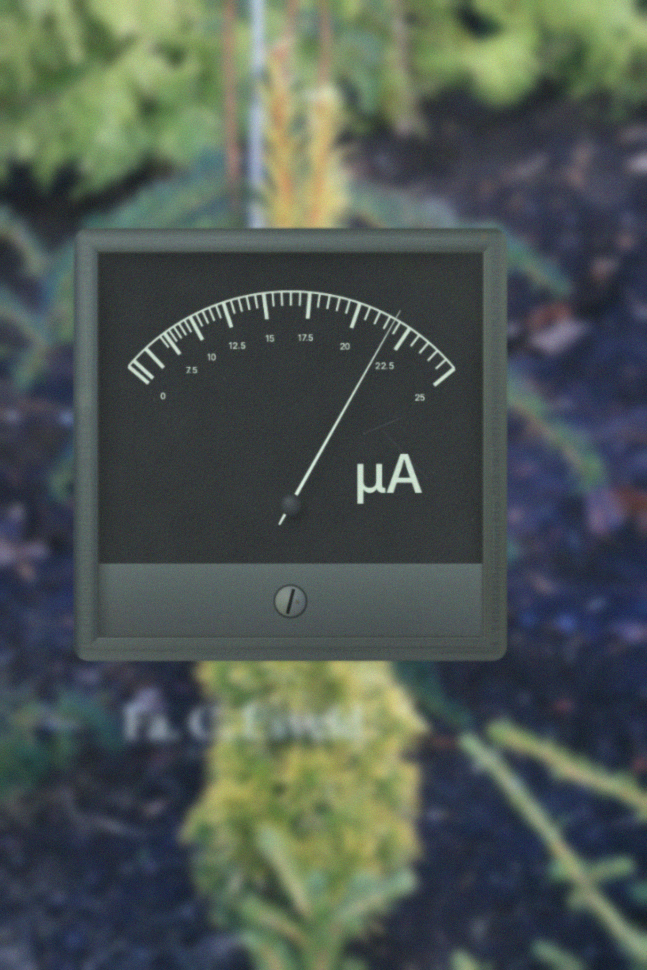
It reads 21.75 µA
